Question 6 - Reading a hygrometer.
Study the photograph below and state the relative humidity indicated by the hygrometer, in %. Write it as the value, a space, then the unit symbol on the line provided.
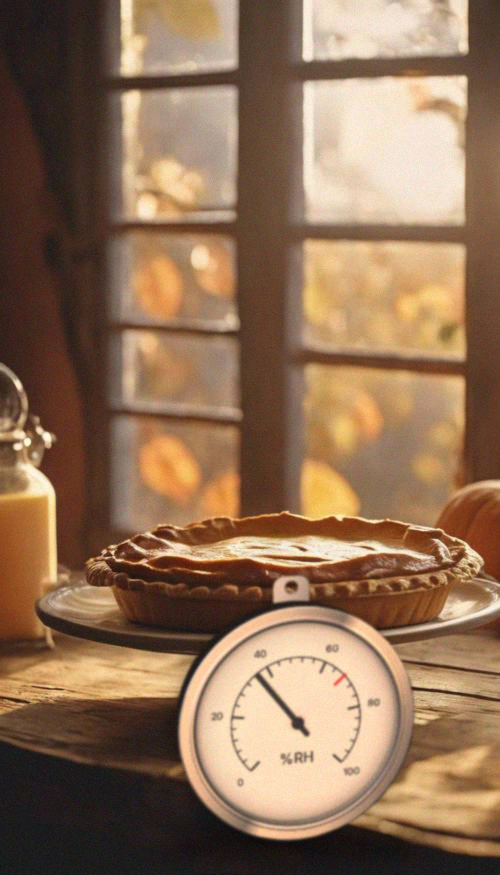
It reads 36 %
